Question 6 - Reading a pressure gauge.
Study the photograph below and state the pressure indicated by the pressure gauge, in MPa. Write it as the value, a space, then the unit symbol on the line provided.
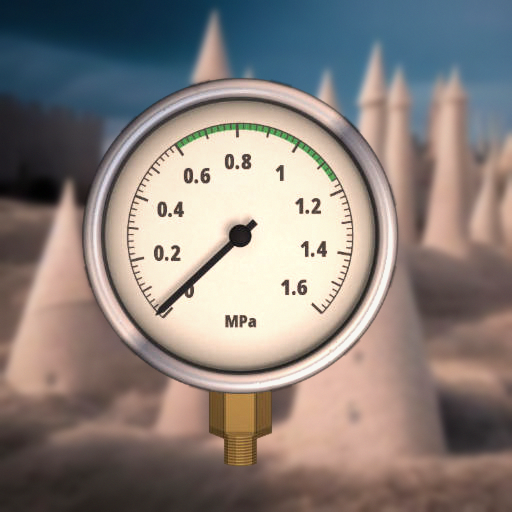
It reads 0.02 MPa
